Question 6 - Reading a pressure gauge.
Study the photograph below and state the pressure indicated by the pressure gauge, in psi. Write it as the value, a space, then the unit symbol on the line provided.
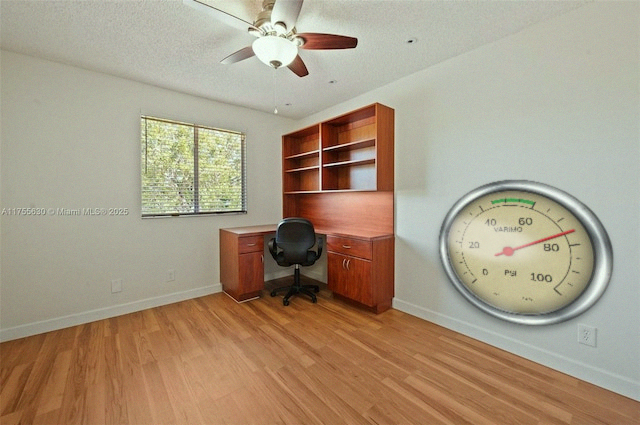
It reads 75 psi
